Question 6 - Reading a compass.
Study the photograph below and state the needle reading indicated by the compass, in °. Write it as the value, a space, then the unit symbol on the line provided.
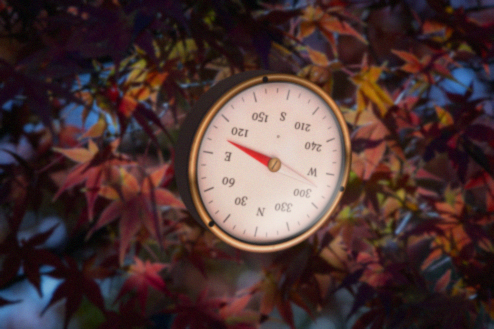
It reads 105 °
